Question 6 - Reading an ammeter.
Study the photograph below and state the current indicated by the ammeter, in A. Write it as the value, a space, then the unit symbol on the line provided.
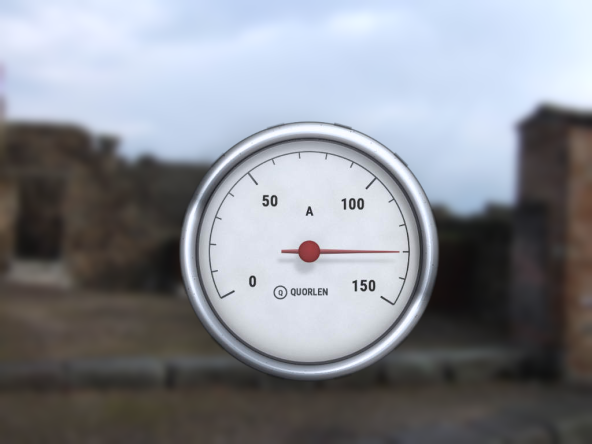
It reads 130 A
